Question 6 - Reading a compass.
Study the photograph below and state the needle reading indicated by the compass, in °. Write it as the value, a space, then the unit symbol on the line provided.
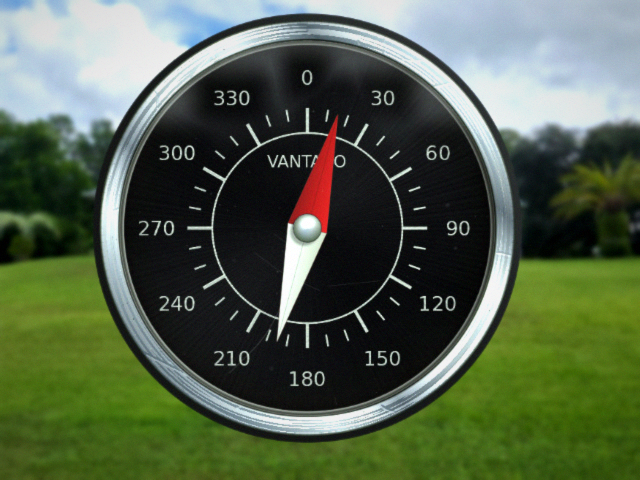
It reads 15 °
